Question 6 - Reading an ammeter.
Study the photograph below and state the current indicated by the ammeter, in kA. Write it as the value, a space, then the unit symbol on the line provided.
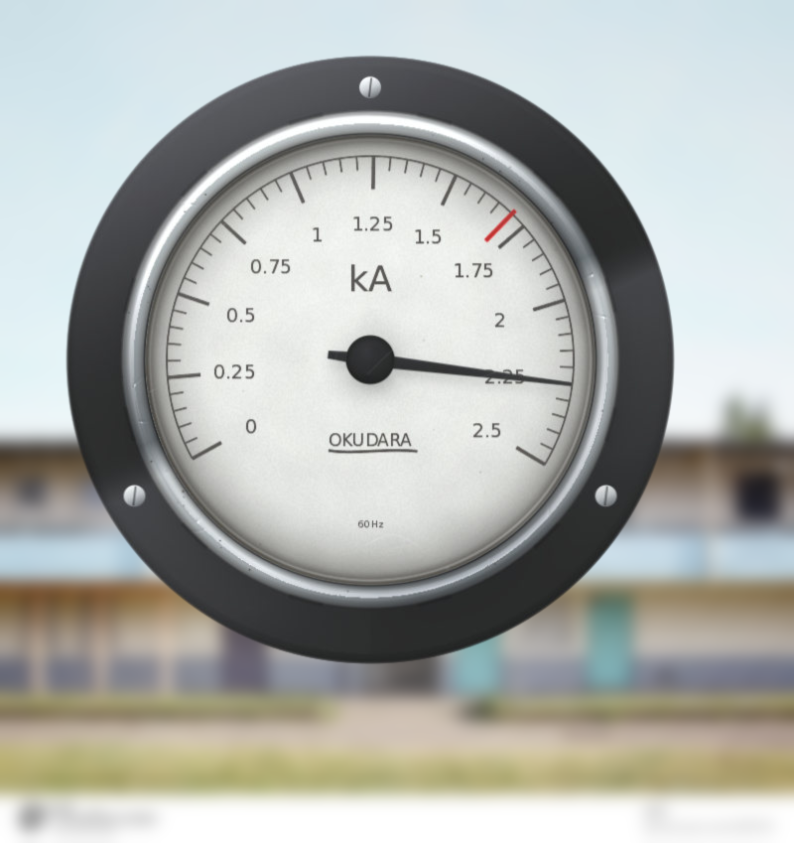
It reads 2.25 kA
